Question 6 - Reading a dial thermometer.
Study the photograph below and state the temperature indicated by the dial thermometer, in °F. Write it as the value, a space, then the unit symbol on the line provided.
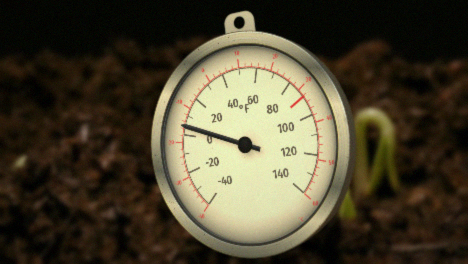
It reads 5 °F
